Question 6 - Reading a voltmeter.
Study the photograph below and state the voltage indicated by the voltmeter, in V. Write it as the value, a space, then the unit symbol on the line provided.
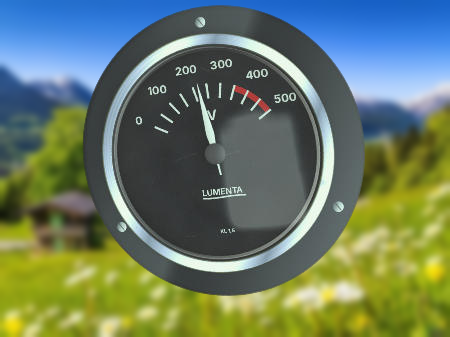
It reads 225 V
